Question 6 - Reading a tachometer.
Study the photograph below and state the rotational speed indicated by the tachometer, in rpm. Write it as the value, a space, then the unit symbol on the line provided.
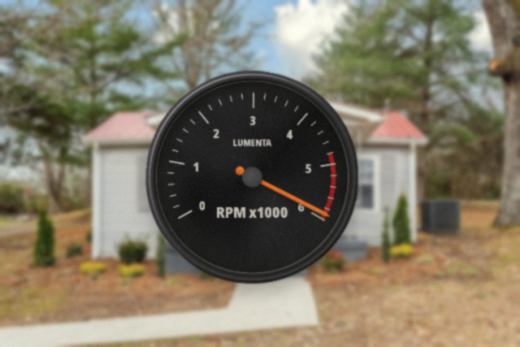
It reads 5900 rpm
